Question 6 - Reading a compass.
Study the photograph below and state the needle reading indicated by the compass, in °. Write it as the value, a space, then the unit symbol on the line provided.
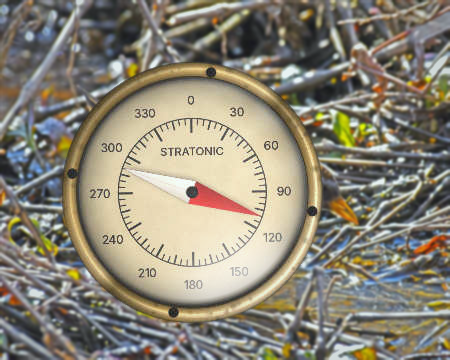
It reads 110 °
